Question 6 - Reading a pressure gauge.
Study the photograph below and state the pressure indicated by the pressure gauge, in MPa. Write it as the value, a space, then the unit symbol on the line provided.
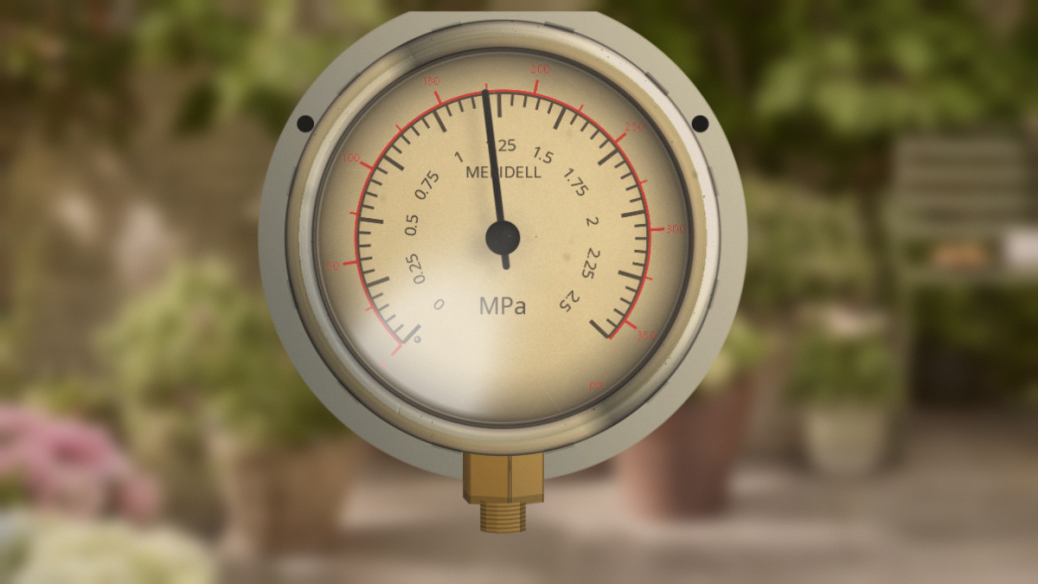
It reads 1.2 MPa
